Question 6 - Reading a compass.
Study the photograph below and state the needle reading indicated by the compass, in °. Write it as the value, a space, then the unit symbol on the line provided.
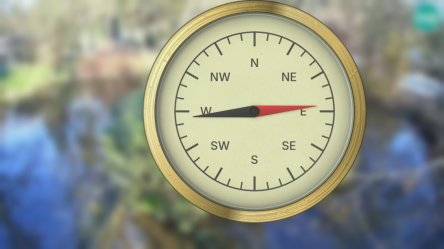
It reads 85 °
